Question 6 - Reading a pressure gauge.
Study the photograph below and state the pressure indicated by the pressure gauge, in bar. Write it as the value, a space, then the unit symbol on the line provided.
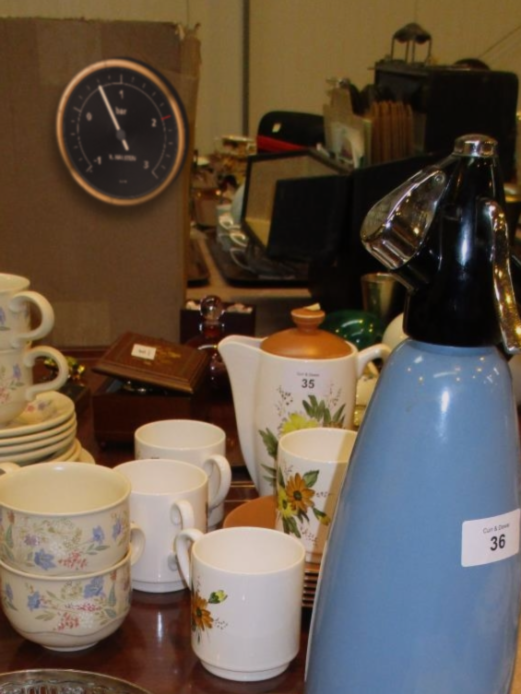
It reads 0.6 bar
